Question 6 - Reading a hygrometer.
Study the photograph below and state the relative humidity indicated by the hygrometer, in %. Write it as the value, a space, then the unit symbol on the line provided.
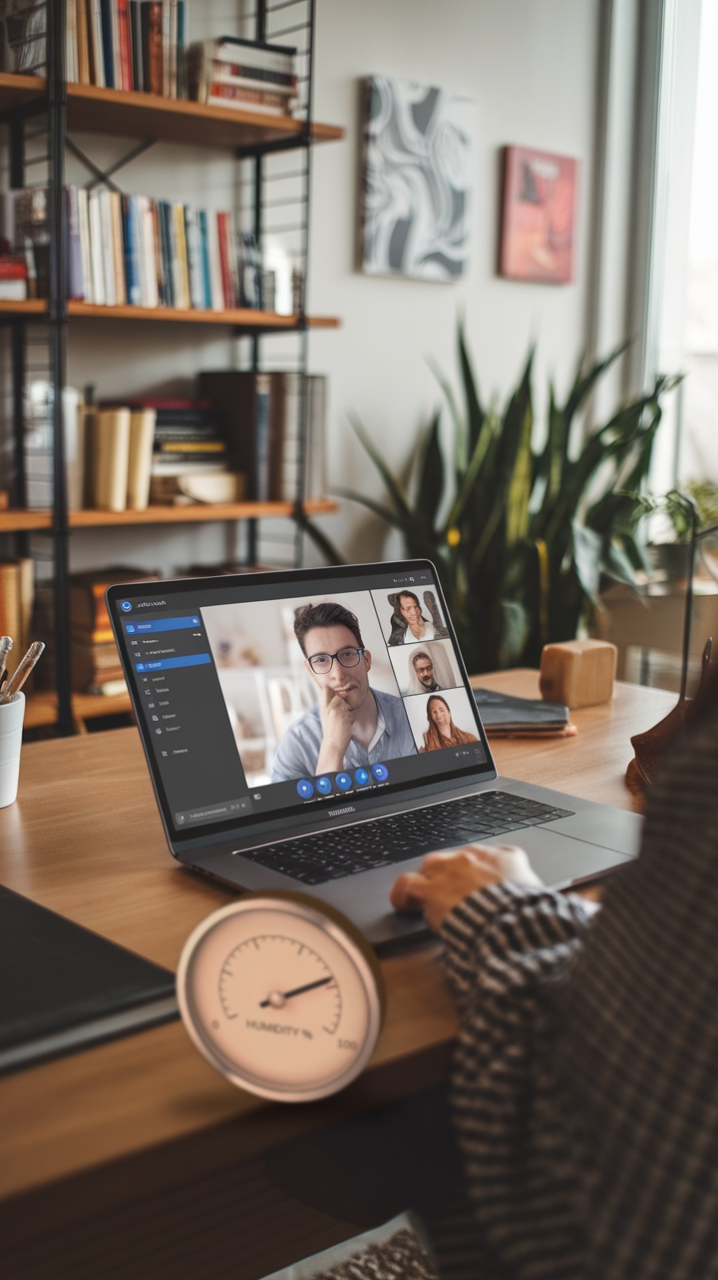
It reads 76 %
